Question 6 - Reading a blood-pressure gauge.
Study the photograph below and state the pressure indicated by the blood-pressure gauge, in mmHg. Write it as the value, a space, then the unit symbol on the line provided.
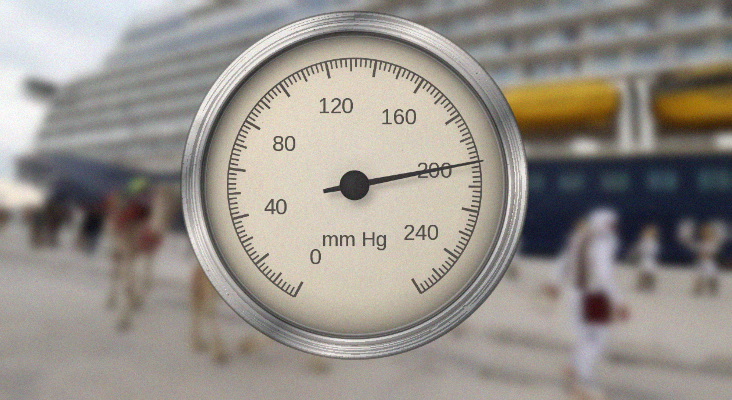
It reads 200 mmHg
